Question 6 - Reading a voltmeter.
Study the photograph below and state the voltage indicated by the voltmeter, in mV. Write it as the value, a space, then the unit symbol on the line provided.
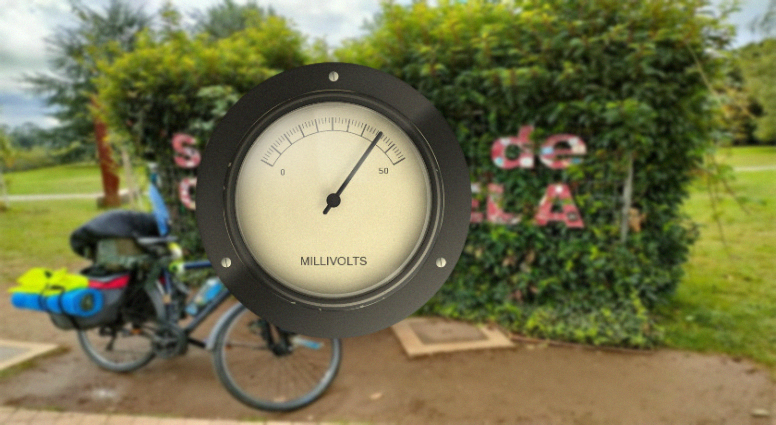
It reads 40 mV
